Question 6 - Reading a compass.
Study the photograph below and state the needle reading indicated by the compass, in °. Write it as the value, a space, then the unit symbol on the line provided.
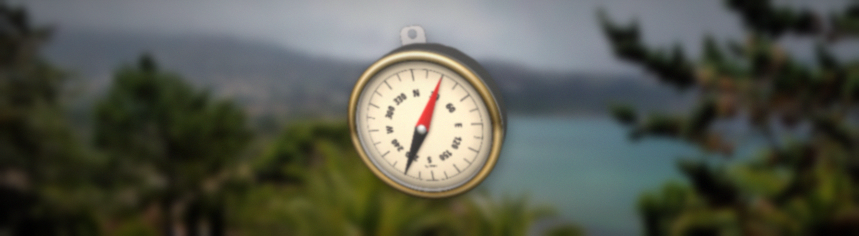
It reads 30 °
